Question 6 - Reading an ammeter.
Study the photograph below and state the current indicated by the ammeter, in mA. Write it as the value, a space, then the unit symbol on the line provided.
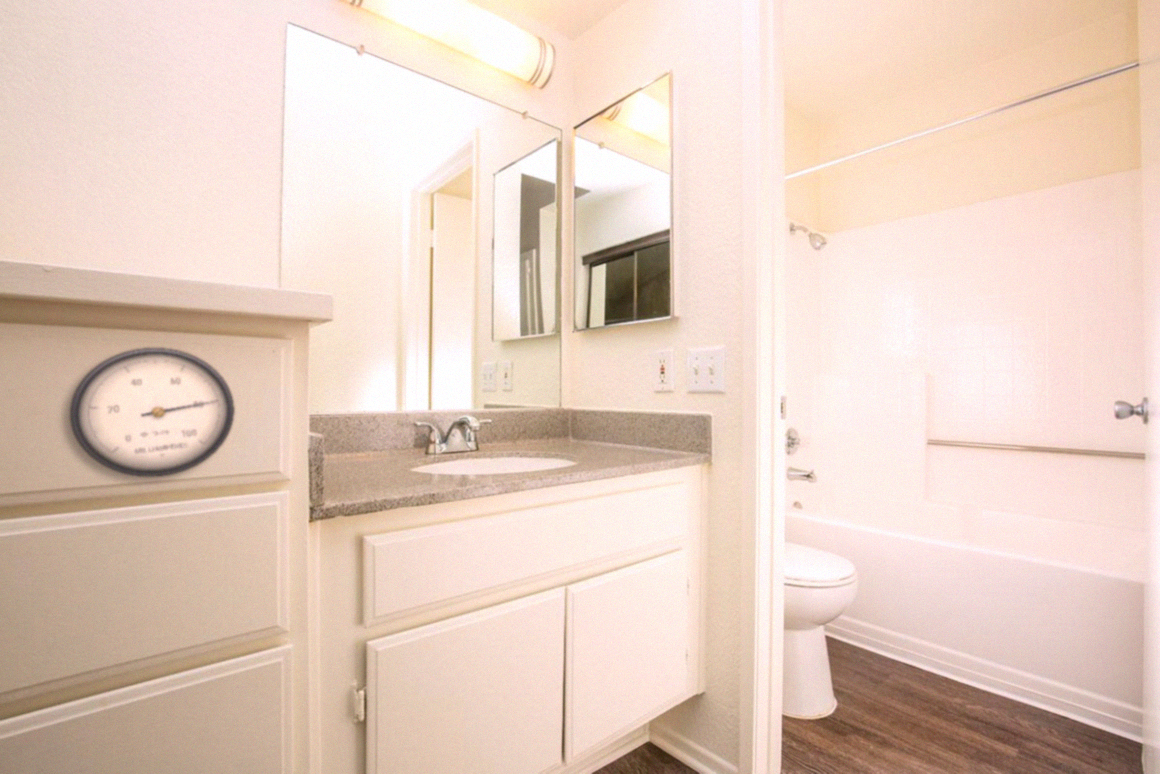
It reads 80 mA
